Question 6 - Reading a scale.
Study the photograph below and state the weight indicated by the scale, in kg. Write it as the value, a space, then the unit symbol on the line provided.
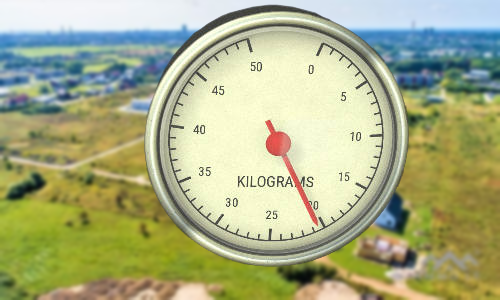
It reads 20.5 kg
